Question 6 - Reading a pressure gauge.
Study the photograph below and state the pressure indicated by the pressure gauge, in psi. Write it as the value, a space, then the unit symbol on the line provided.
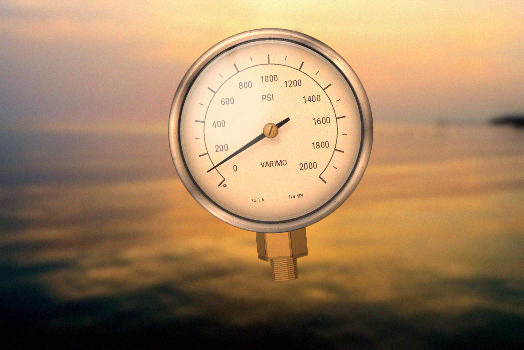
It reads 100 psi
